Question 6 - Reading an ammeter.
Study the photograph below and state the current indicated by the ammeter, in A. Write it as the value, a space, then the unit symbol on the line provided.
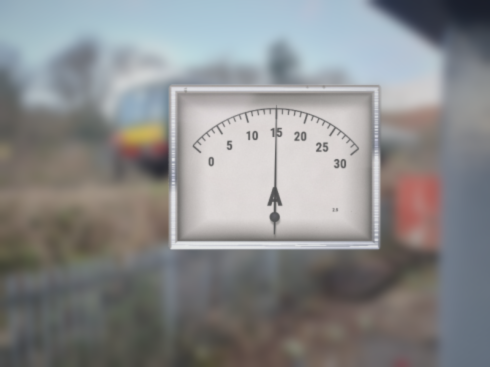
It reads 15 A
